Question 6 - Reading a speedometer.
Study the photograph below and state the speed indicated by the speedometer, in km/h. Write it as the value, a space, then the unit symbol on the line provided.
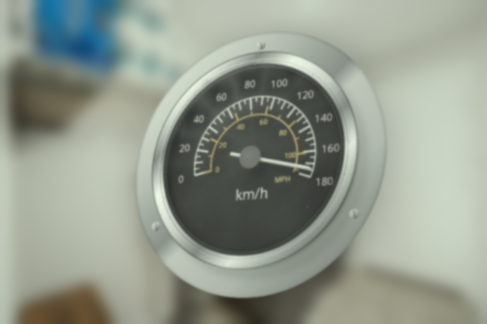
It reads 175 km/h
